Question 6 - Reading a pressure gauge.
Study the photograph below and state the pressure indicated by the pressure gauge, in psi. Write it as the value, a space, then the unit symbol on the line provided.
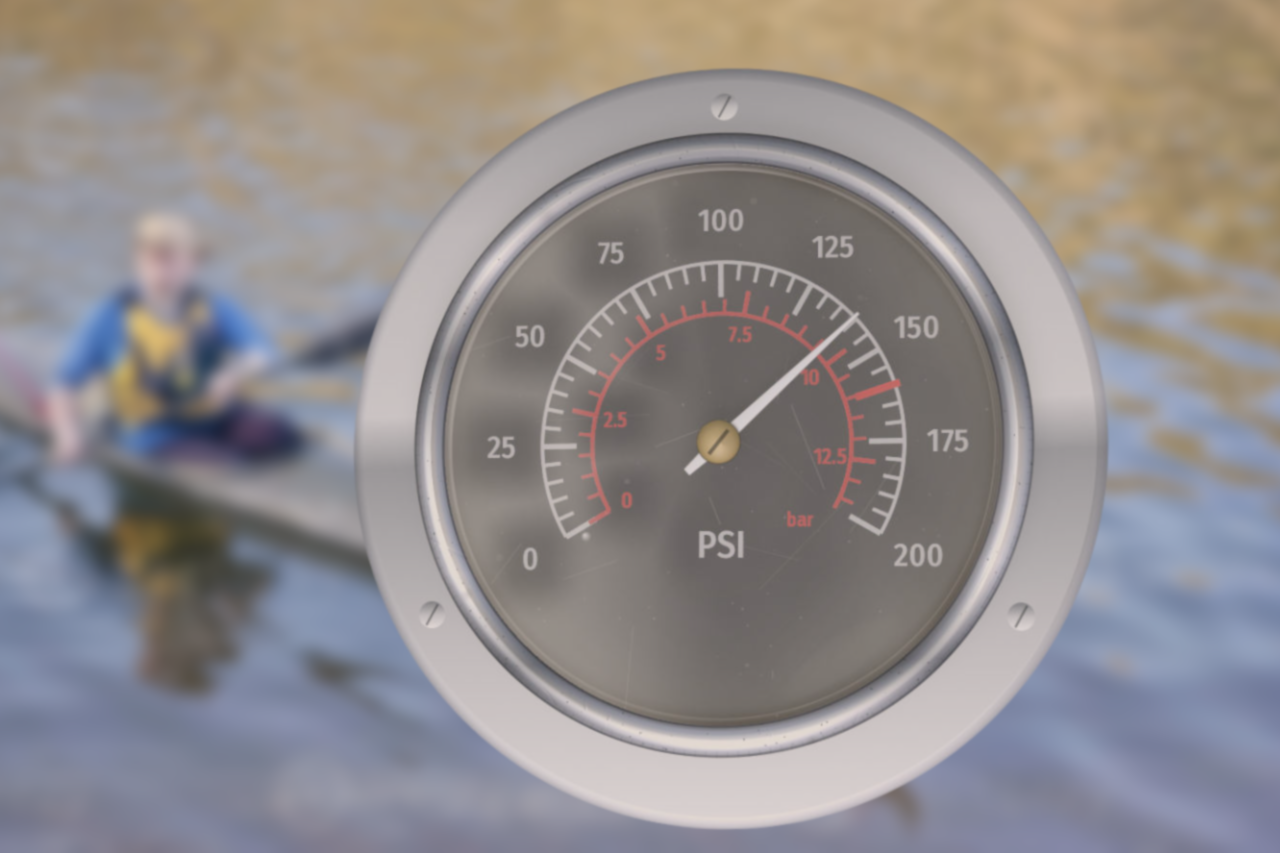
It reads 140 psi
